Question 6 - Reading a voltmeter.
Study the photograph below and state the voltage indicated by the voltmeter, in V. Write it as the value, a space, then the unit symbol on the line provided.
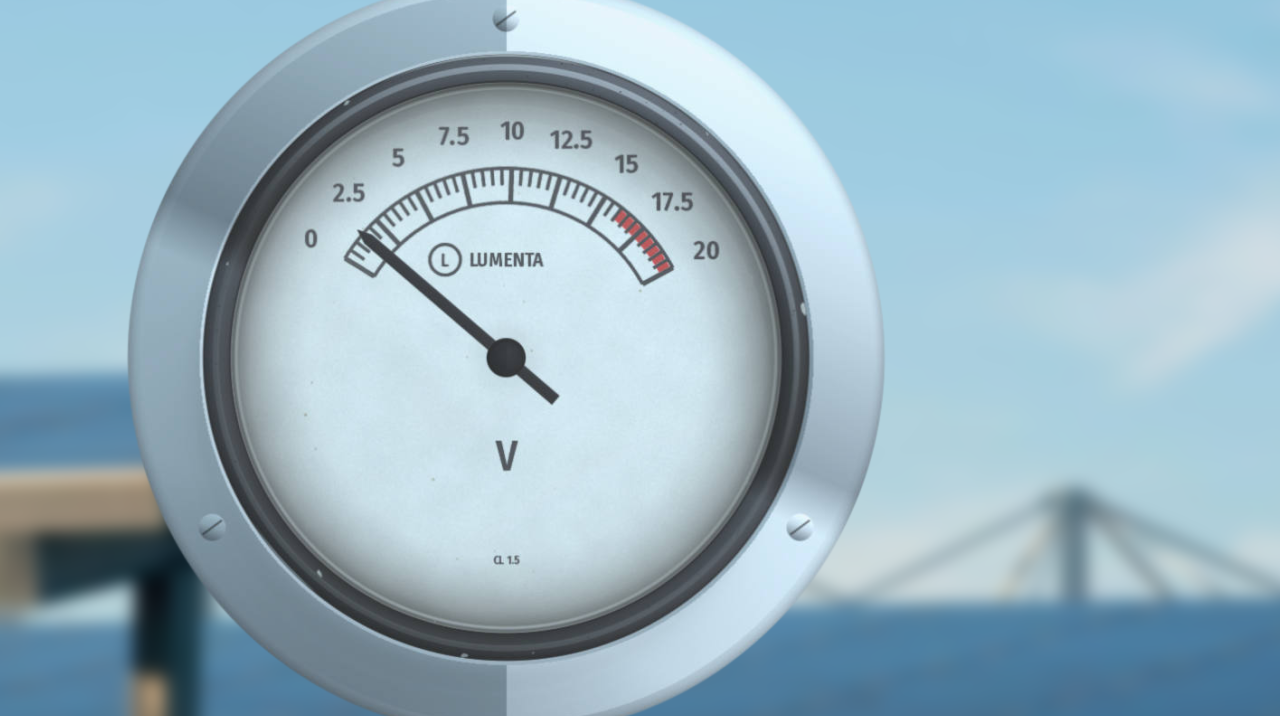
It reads 1.5 V
